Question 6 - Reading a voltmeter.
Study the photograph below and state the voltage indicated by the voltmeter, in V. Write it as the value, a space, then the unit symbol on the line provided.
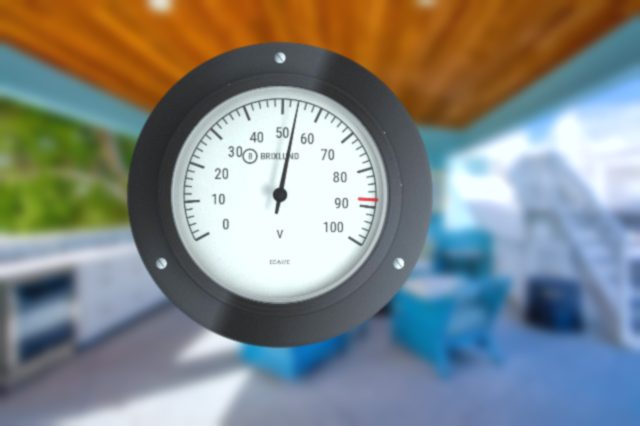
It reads 54 V
